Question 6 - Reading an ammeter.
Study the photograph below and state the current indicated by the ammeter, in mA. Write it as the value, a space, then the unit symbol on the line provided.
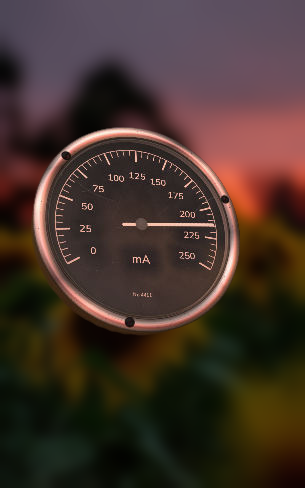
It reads 215 mA
